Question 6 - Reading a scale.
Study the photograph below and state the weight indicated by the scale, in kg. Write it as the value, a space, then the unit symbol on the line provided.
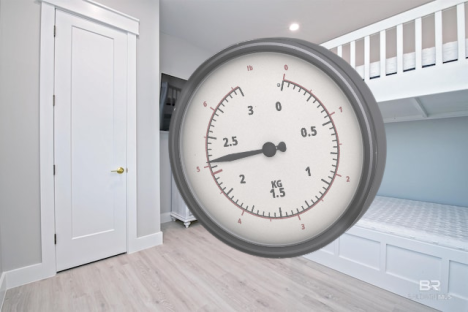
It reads 2.3 kg
